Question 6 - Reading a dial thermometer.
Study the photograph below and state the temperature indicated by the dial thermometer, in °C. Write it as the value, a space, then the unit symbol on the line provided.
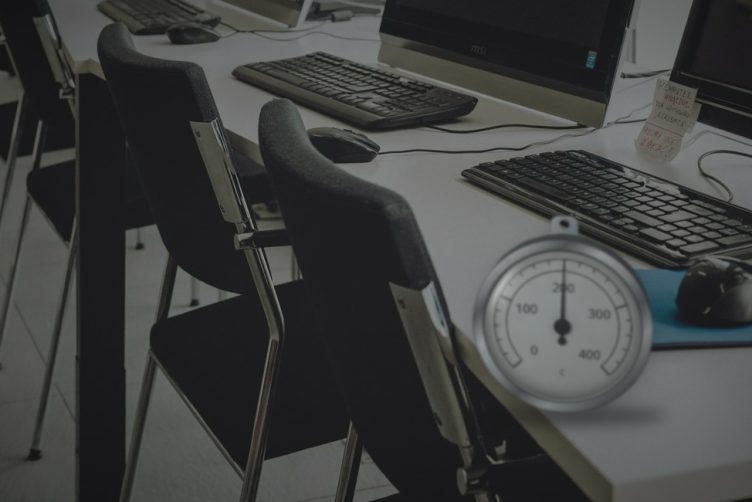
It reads 200 °C
